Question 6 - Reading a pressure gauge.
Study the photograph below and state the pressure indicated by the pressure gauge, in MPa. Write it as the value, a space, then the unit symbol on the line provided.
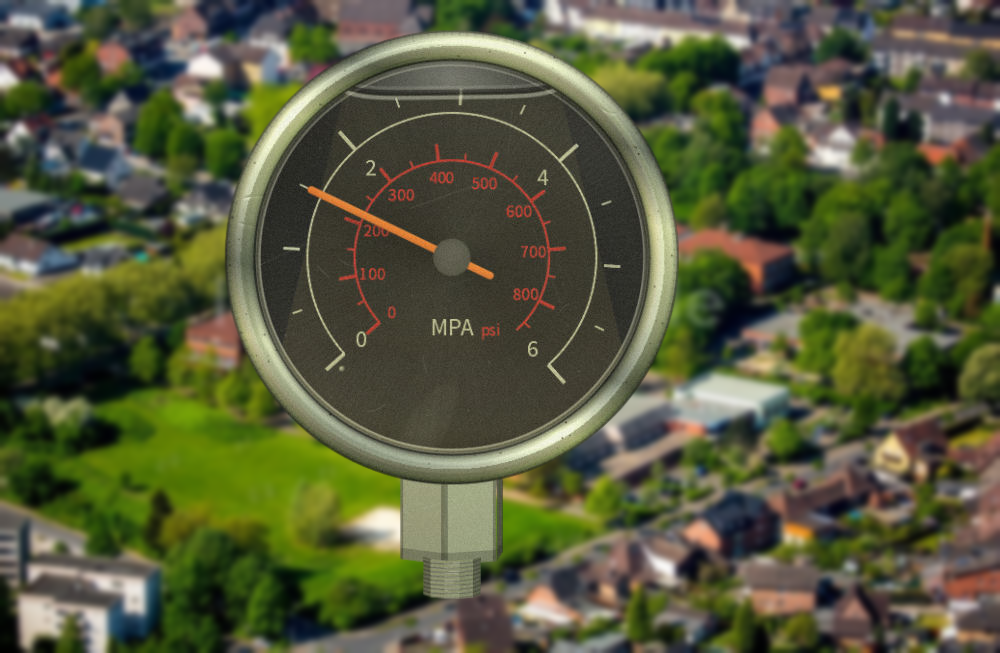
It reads 1.5 MPa
